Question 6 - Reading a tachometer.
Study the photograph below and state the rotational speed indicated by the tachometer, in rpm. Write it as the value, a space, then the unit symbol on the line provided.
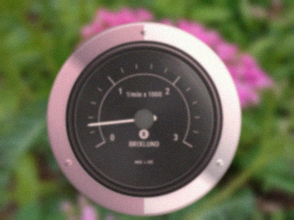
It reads 300 rpm
